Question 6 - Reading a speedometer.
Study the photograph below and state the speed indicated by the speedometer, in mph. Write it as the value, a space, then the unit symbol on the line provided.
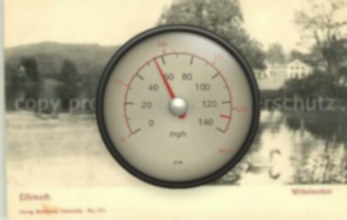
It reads 55 mph
